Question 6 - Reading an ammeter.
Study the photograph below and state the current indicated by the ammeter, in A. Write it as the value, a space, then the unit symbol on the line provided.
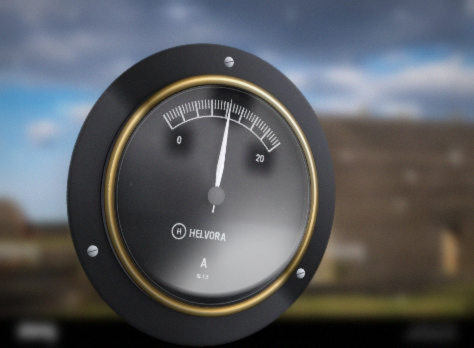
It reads 10 A
